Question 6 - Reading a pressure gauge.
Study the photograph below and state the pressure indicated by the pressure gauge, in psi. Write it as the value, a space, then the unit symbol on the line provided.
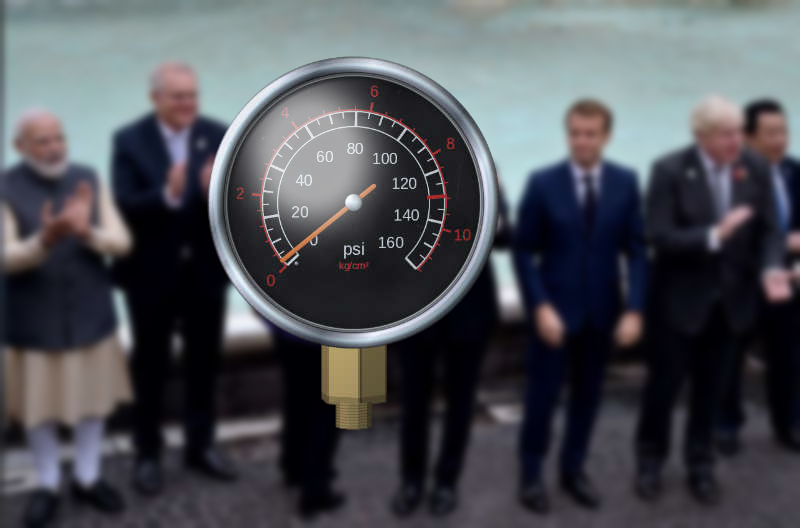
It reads 2.5 psi
